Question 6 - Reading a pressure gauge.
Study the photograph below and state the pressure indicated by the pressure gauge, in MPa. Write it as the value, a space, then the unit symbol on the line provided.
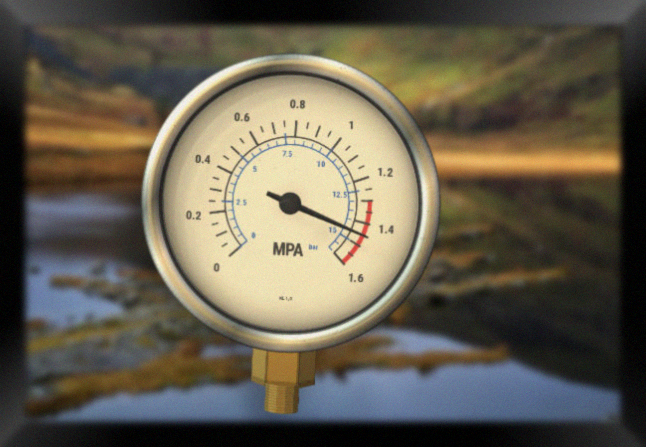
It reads 1.45 MPa
